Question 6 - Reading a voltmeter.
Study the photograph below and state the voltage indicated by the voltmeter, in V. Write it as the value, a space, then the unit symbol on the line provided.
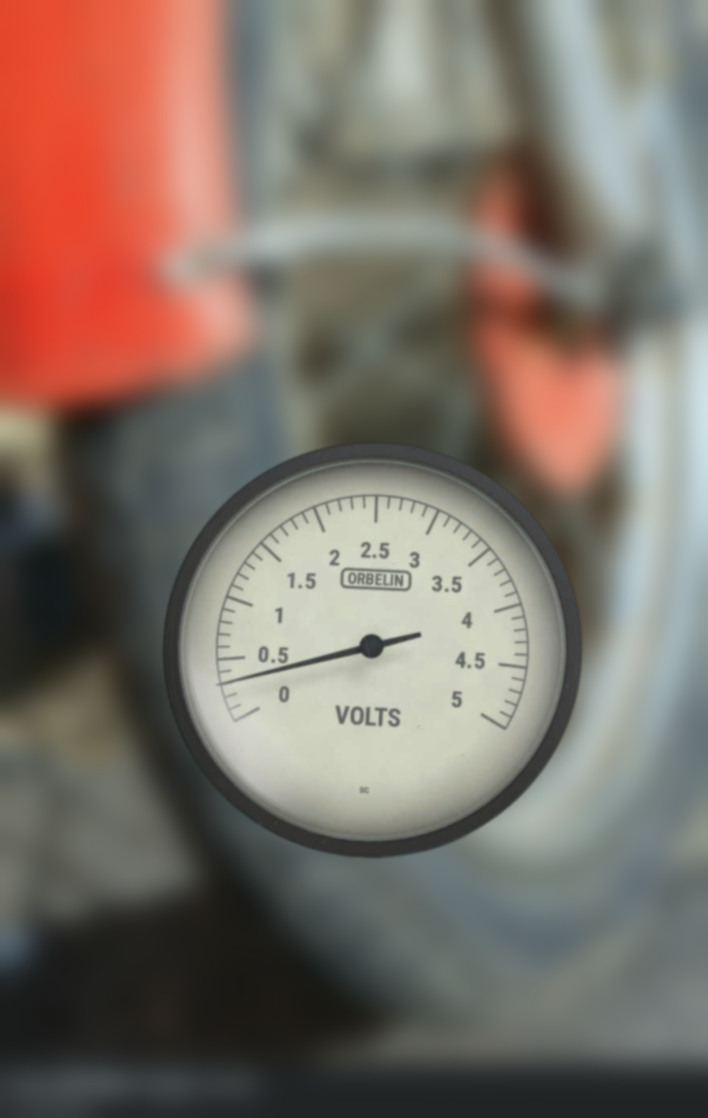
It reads 0.3 V
